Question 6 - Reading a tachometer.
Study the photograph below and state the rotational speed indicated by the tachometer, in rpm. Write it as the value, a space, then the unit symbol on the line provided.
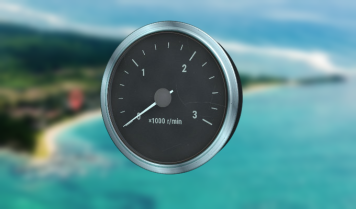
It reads 0 rpm
